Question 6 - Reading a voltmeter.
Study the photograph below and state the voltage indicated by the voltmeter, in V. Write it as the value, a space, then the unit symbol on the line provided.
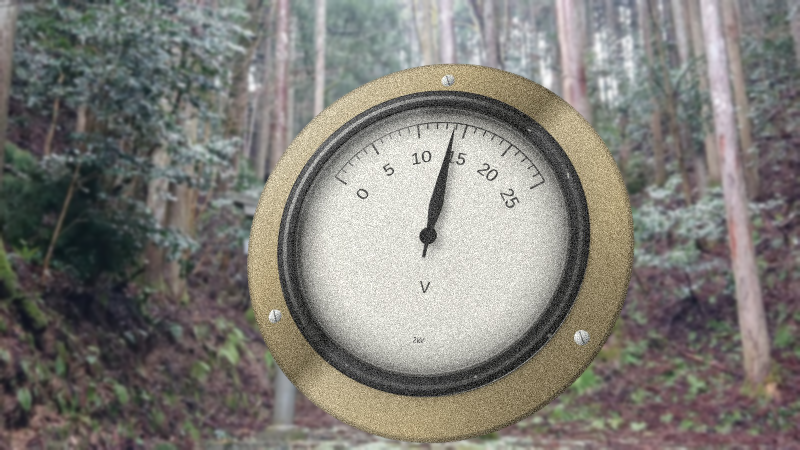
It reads 14 V
